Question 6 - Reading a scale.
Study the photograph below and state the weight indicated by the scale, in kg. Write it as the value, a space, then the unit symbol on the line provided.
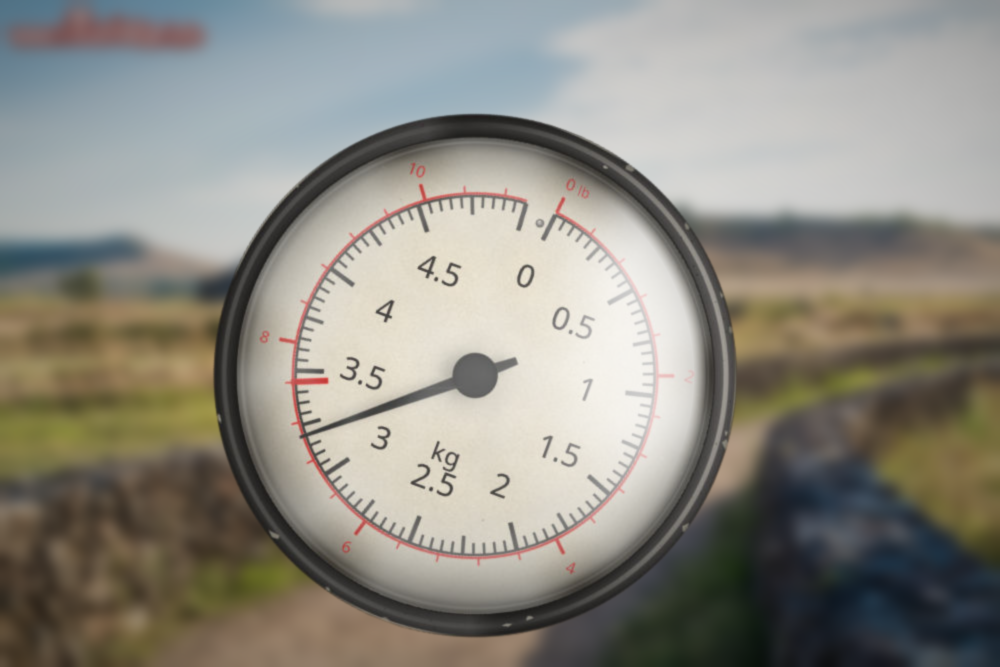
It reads 3.2 kg
